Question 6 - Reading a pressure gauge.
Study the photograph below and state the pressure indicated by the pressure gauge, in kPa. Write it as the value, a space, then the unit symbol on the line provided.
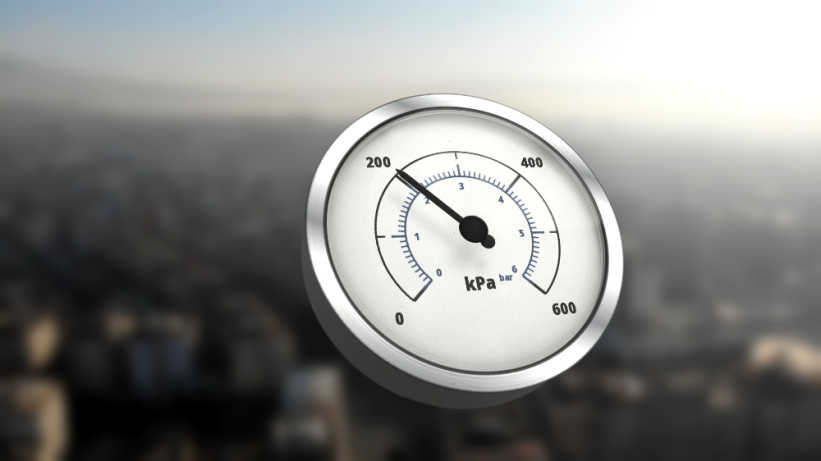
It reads 200 kPa
